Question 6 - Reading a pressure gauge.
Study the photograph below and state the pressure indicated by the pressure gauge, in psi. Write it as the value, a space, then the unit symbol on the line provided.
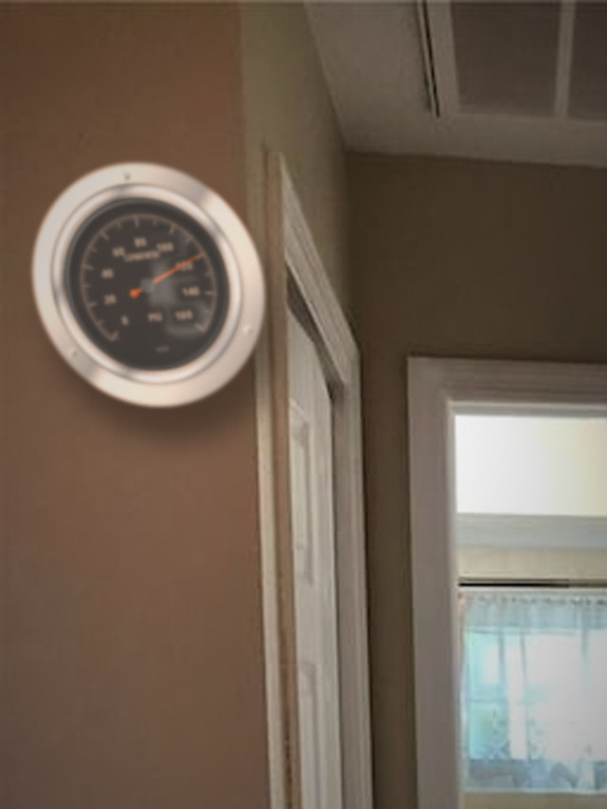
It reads 120 psi
